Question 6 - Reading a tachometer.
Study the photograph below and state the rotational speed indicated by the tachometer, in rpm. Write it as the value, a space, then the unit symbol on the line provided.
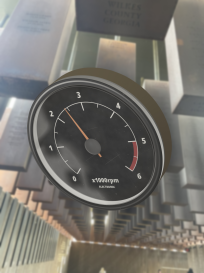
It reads 2500 rpm
